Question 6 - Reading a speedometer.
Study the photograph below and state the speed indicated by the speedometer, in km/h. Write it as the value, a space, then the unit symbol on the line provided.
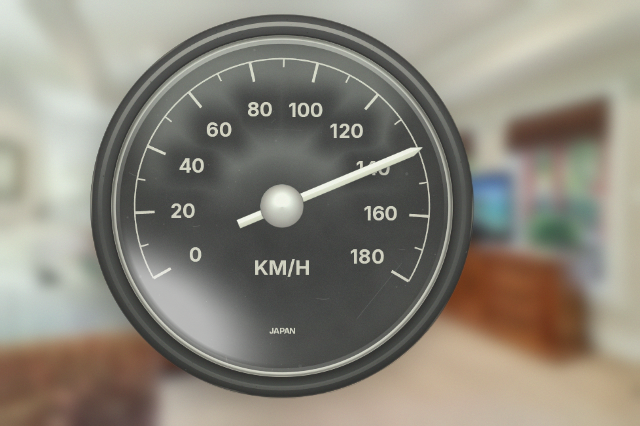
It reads 140 km/h
